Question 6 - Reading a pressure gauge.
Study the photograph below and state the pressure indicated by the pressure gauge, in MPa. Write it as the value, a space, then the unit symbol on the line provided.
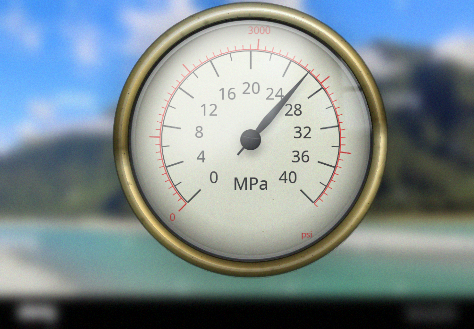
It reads 26 MPa
